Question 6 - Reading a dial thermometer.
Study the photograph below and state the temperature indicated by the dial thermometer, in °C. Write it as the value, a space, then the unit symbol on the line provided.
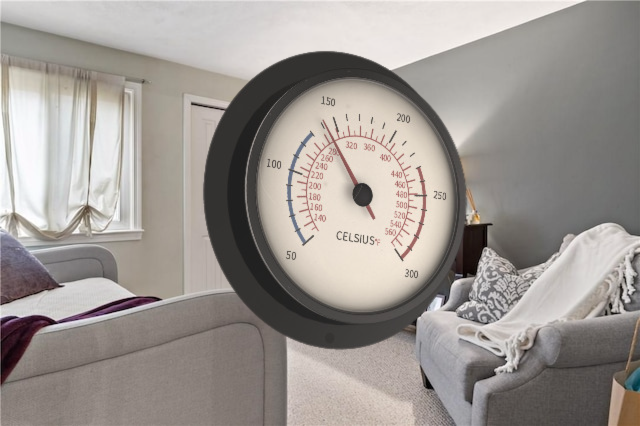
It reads 140 °C
